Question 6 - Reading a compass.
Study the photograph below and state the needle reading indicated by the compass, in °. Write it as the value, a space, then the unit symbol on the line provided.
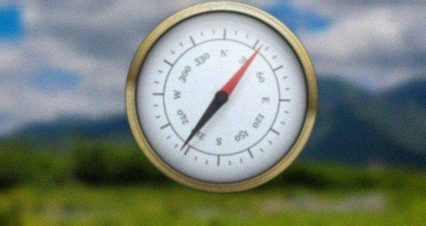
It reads 35 °
